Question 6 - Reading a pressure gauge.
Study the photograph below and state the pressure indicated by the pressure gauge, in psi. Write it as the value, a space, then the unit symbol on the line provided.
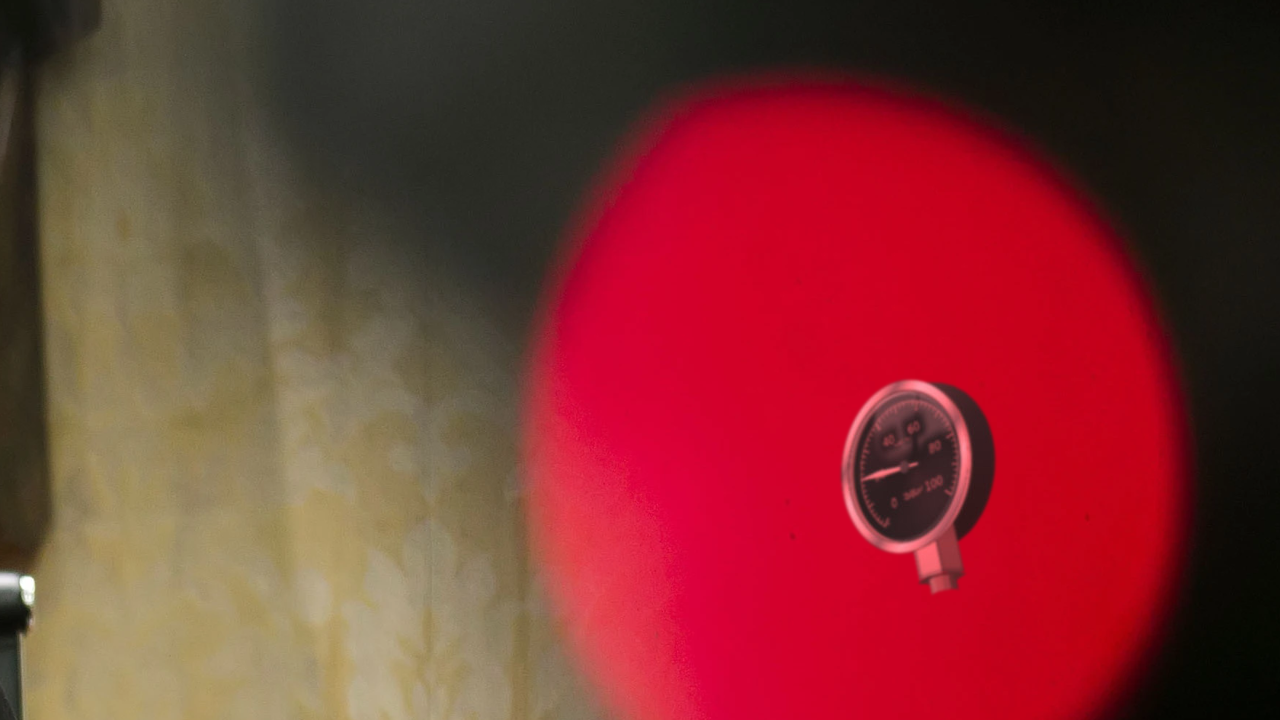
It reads 20 psi
